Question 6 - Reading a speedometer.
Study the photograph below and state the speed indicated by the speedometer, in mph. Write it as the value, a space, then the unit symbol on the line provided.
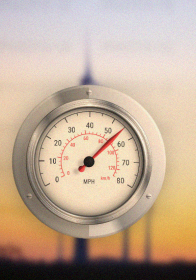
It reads 55 mph
